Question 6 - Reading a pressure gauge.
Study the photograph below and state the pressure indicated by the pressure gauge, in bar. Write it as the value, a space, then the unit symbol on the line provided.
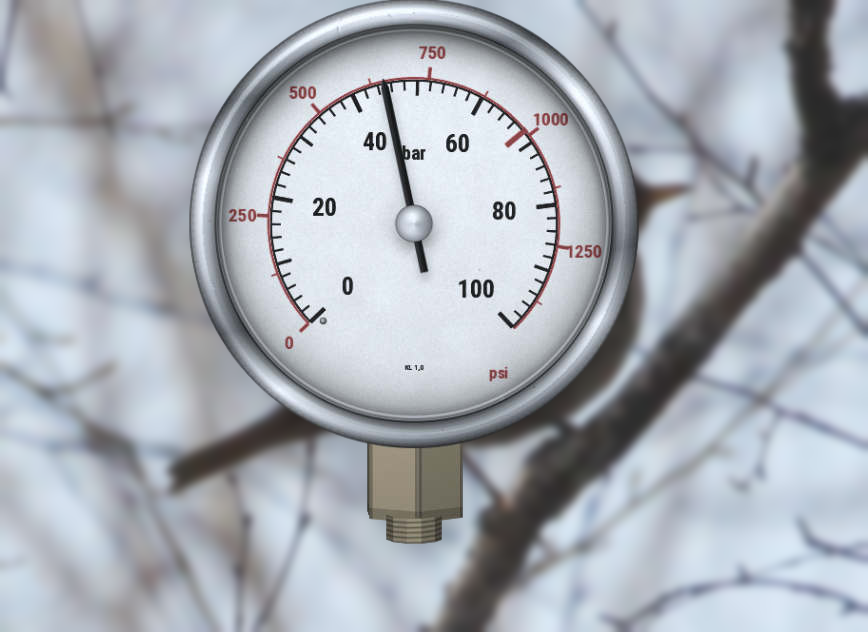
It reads 45 bar
